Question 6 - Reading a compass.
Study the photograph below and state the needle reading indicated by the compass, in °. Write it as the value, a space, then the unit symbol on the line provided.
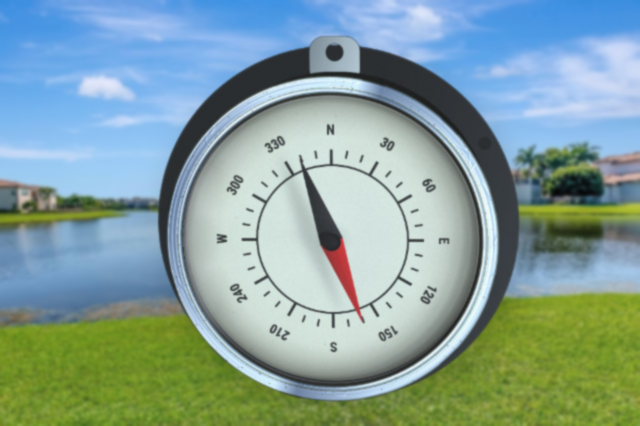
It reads 160 °
